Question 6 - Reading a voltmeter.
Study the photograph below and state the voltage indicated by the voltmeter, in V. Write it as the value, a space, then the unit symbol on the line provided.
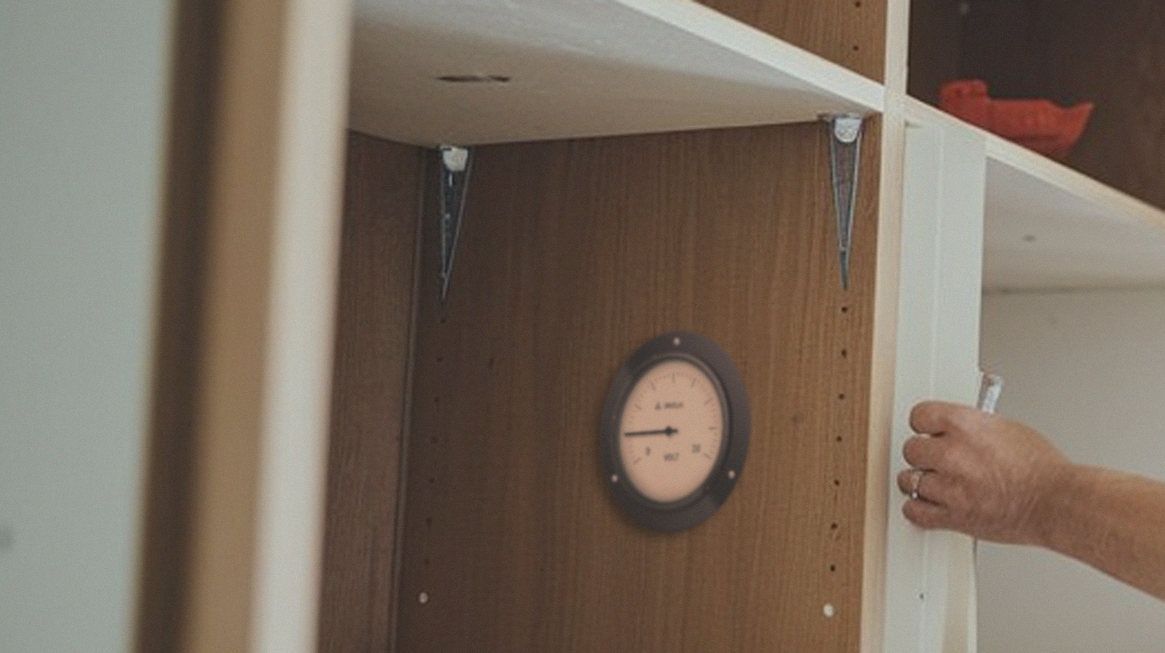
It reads 2.5 V
